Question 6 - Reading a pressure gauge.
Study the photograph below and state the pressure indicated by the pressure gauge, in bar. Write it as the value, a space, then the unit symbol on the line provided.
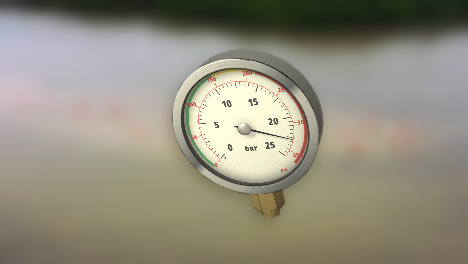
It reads 22.5 bar
